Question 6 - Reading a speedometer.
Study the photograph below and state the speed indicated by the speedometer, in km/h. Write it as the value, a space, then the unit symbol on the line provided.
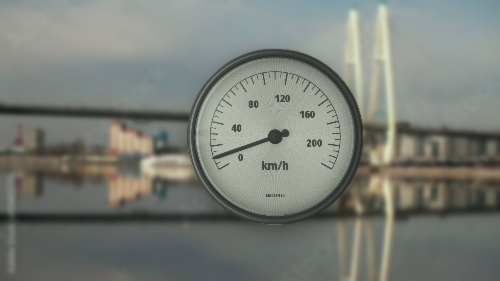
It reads 10 km/h
